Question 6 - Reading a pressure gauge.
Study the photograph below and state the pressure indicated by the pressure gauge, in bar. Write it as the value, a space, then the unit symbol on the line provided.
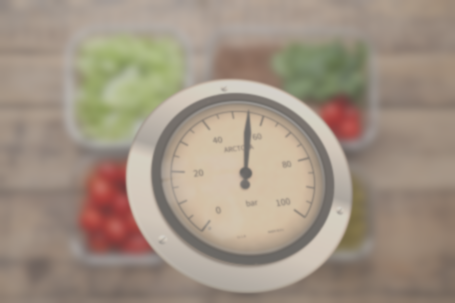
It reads 55 bar
